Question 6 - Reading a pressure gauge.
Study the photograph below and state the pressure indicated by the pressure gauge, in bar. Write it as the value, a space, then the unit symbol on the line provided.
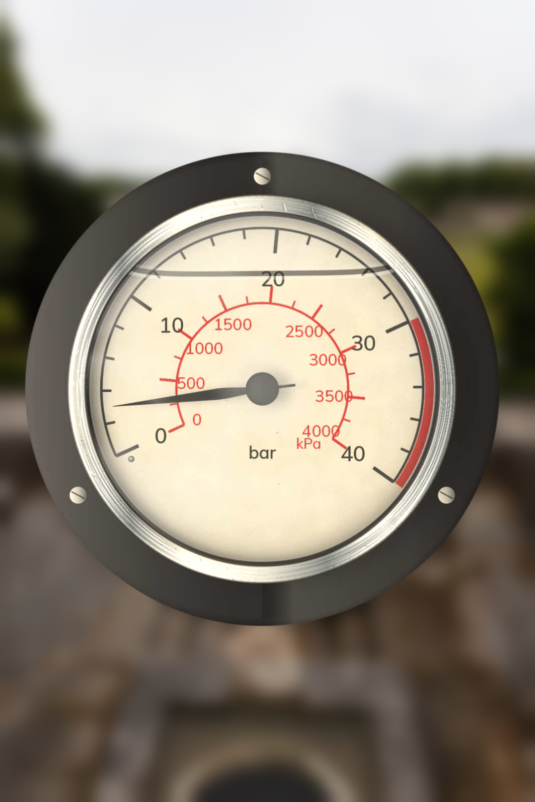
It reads 3 bar
